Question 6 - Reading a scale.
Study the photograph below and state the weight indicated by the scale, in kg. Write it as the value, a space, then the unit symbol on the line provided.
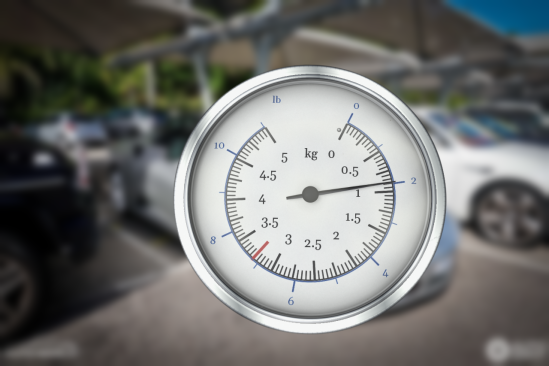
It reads 0.9 kg
